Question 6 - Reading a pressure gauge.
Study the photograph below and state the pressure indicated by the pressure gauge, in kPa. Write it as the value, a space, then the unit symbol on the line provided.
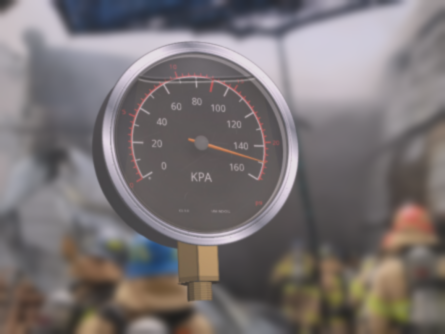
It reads 150 kPa
